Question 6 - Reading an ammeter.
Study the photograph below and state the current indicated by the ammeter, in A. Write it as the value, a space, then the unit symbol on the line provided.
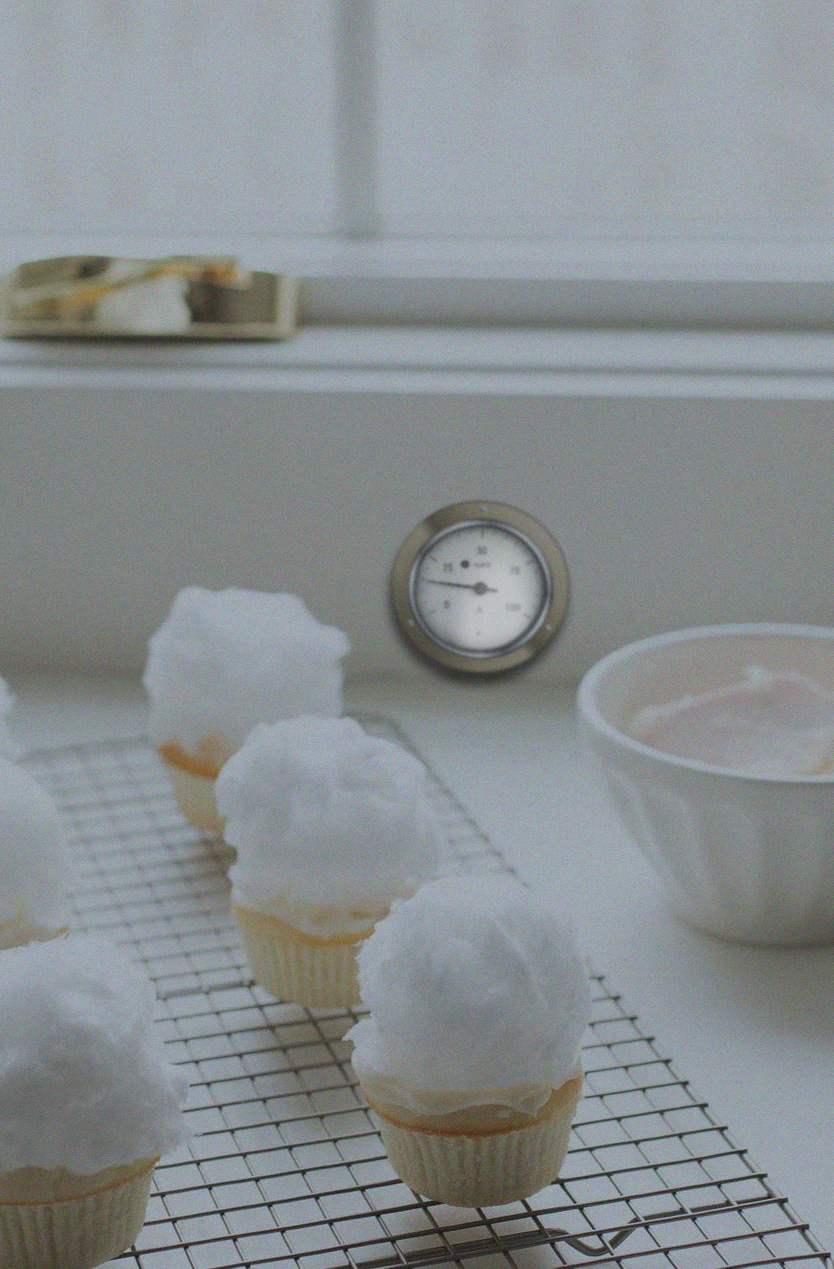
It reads 15 A
